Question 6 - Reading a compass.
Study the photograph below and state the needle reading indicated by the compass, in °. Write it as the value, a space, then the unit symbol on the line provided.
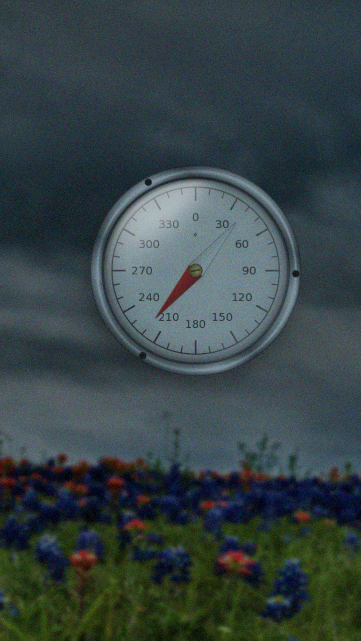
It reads 220 °
